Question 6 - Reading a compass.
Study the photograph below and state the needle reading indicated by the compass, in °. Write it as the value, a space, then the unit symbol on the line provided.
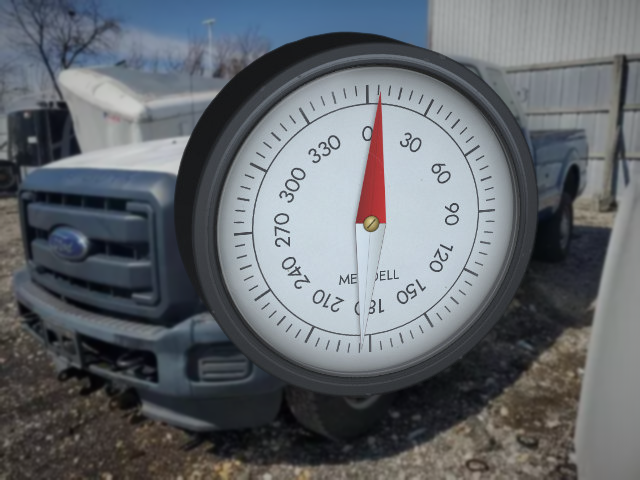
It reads 5 °
